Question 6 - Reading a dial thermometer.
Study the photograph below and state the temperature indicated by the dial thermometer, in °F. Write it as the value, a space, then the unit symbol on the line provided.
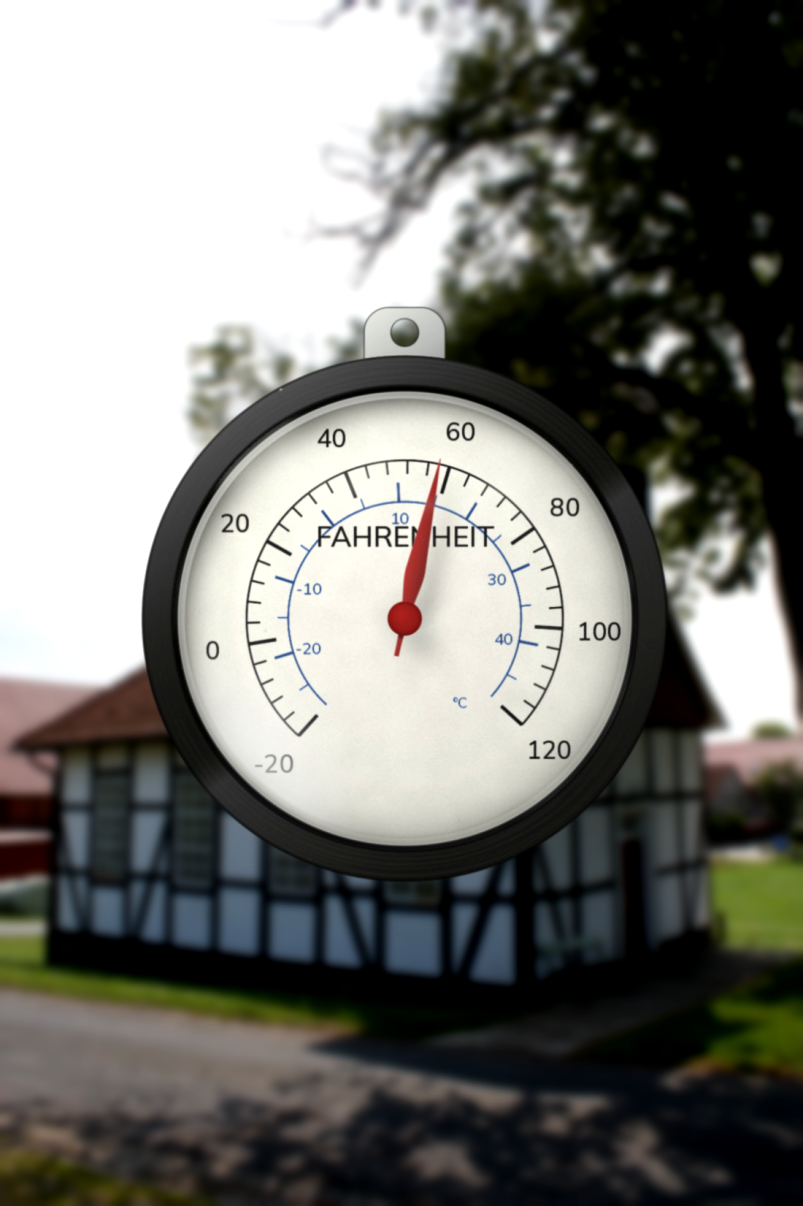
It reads 58 °F
